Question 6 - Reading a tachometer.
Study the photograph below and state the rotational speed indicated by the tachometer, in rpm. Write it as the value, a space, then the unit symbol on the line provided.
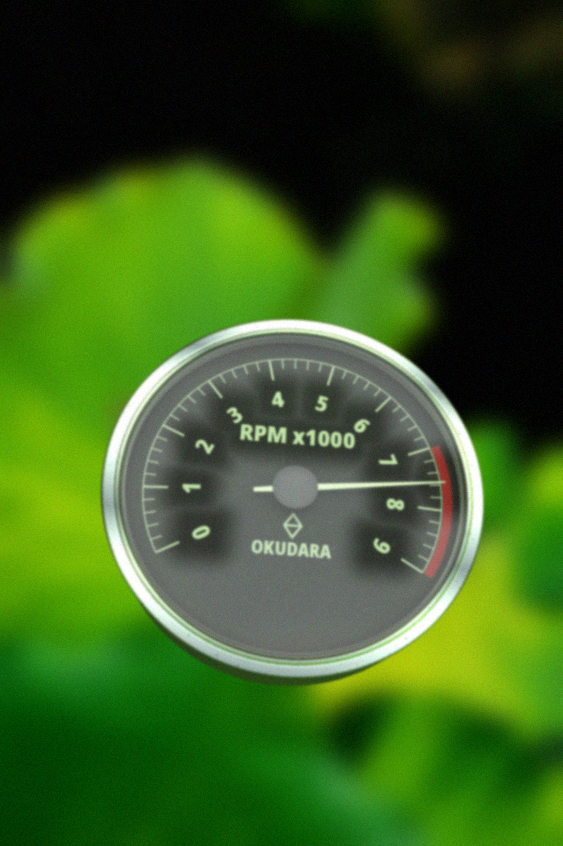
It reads 7600 rpm
